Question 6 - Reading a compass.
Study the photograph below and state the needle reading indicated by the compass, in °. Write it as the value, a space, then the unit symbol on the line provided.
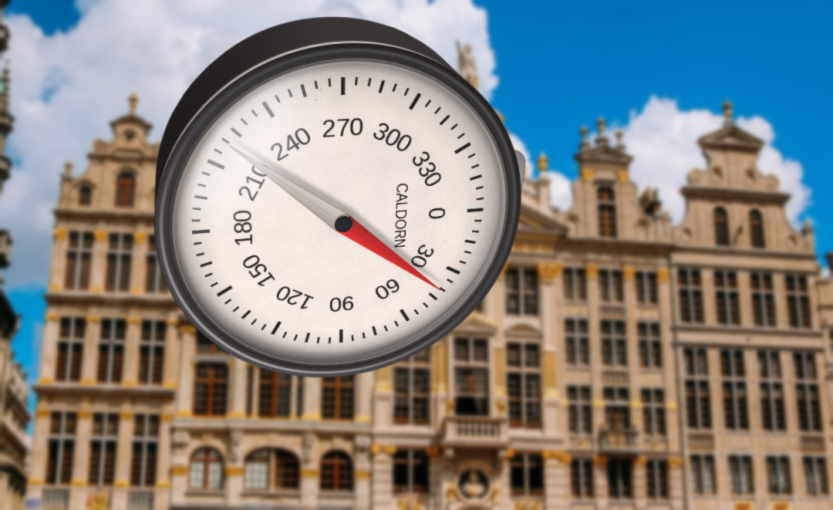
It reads 40 °
